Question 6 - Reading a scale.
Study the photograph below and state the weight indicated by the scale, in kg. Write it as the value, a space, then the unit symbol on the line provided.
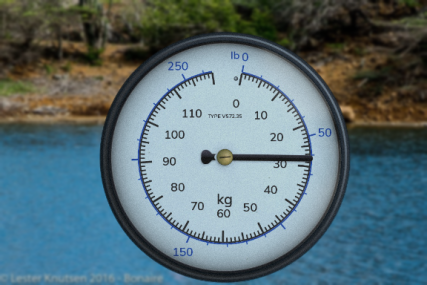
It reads 28 kg
